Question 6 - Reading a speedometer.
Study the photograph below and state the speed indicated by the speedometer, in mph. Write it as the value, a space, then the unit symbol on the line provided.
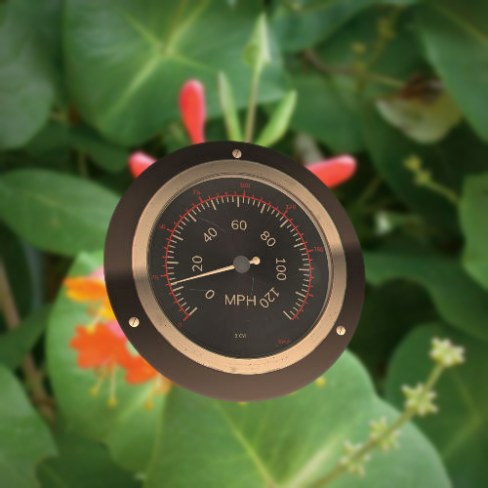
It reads 12 mph
